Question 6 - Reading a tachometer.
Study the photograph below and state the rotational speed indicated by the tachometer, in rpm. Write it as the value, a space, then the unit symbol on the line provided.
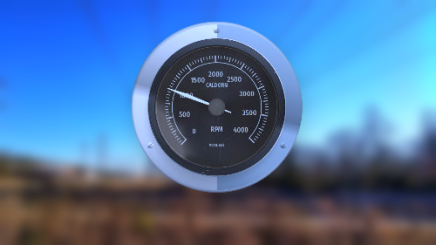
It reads 1000 rpm
